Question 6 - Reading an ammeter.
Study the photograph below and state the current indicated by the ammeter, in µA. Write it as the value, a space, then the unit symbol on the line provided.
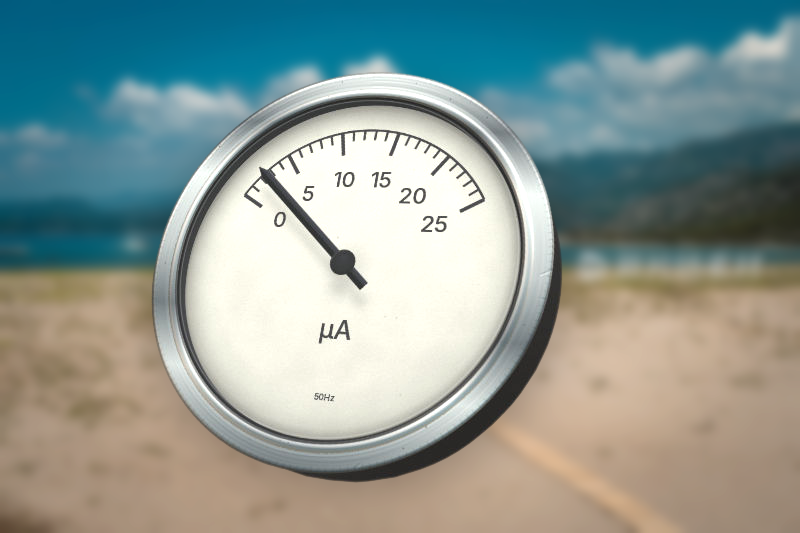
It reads 2.5 µA
